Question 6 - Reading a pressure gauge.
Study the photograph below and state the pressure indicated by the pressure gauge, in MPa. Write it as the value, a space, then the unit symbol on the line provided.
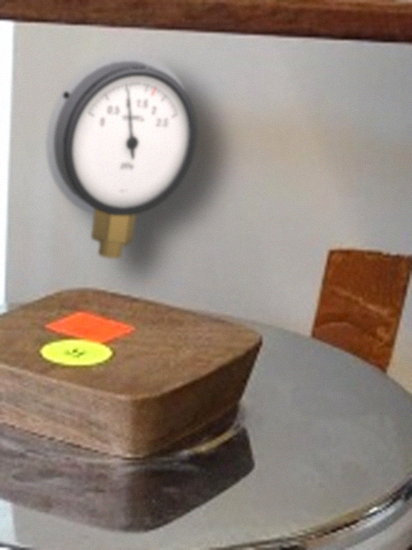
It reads 1 MPa
